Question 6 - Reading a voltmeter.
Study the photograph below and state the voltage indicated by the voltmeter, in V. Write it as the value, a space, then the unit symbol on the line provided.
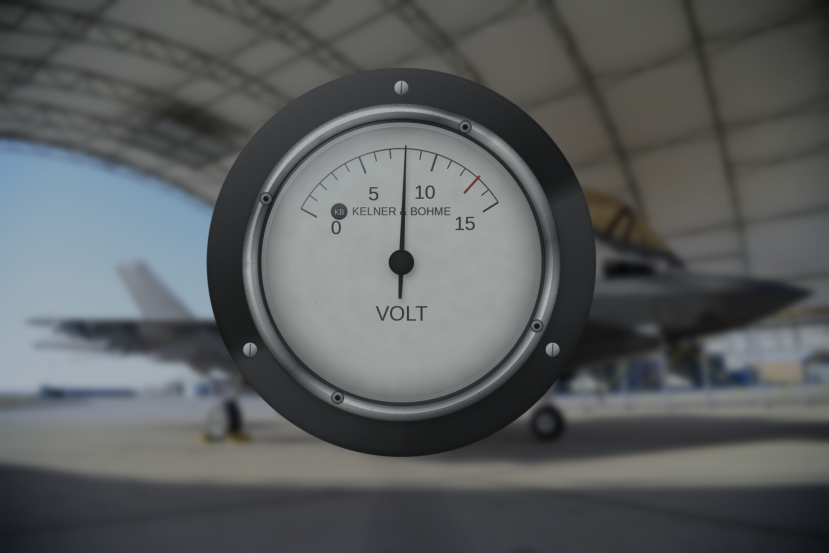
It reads 8 V
